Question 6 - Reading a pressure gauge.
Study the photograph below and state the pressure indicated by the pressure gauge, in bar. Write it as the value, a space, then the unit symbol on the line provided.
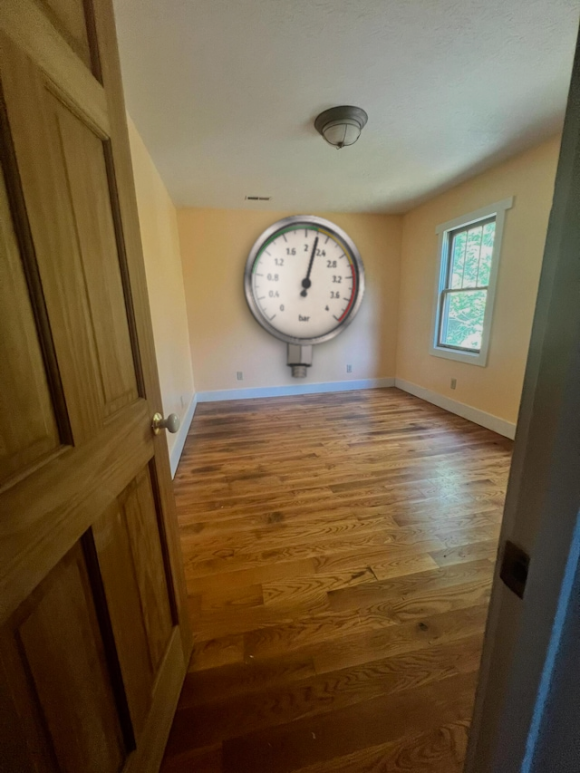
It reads 2.2 bar
